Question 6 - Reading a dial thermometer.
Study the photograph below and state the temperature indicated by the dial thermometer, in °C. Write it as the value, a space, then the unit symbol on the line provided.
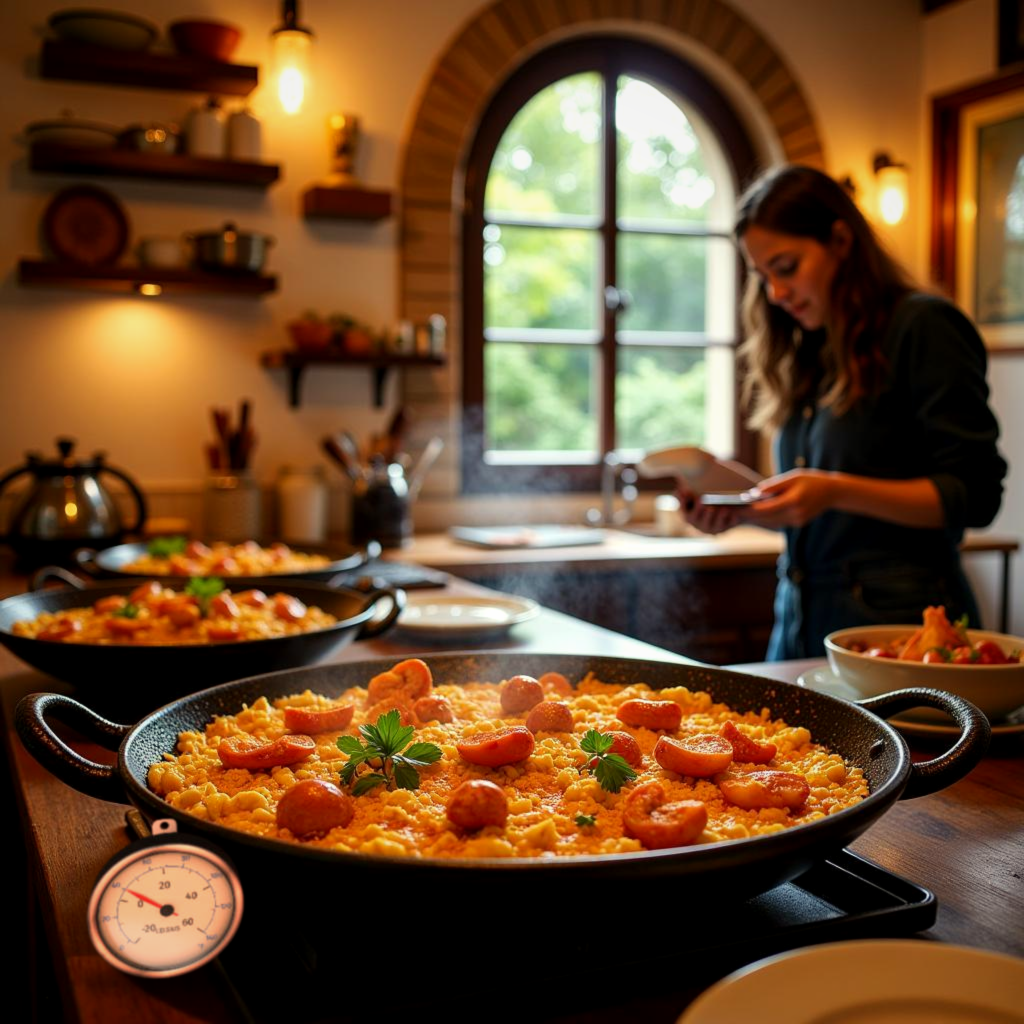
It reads 5 °C
